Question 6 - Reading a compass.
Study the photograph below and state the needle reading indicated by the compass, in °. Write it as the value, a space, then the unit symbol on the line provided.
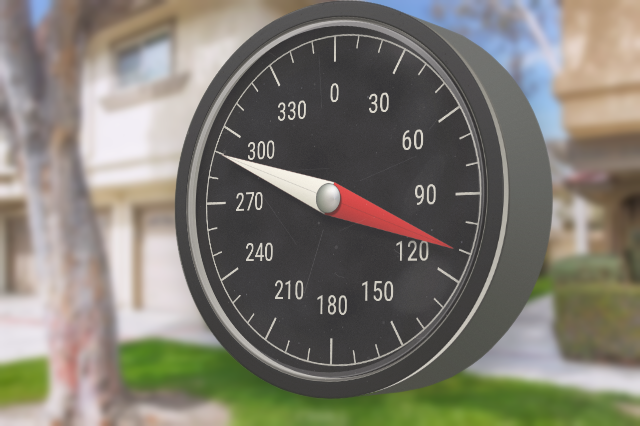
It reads 110 °
